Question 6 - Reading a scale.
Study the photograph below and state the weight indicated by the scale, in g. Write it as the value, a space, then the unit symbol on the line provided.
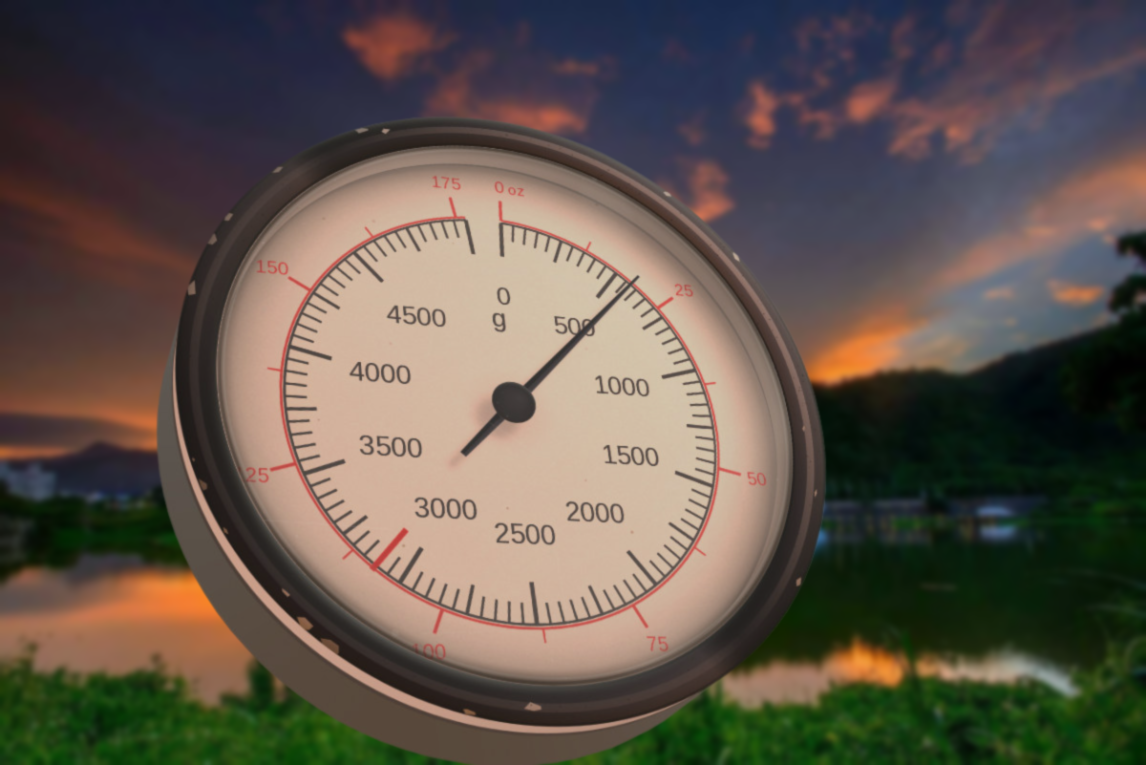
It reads 575 g
